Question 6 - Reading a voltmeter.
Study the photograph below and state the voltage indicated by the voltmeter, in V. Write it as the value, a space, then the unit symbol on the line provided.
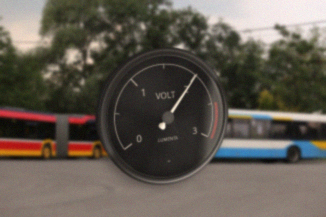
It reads 2 V
